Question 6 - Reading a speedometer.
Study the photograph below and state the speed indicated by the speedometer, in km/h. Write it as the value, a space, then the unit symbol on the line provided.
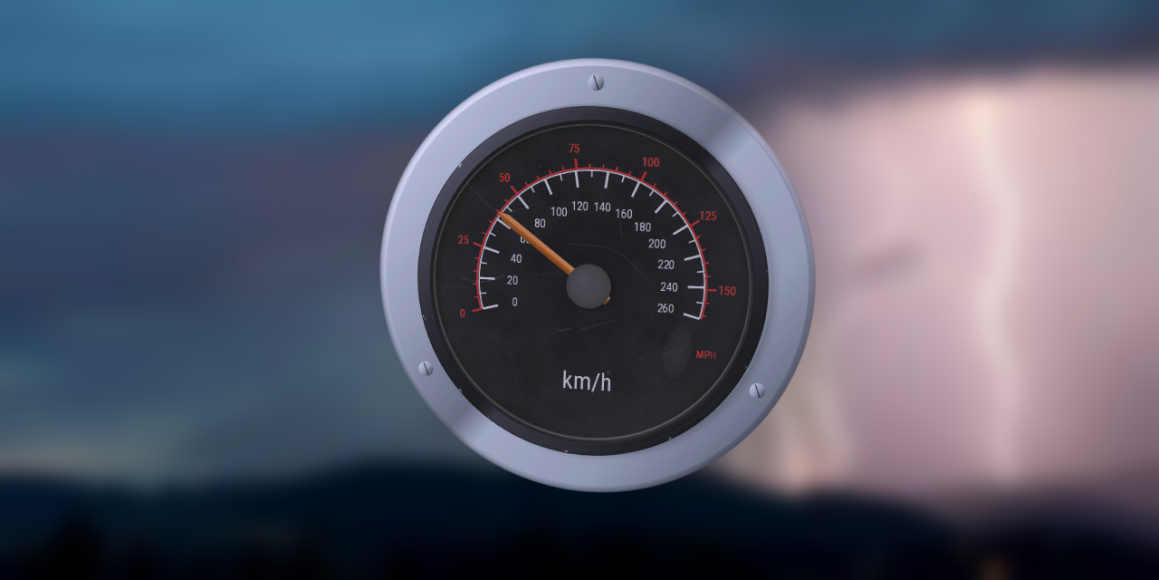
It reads 65 km/h
